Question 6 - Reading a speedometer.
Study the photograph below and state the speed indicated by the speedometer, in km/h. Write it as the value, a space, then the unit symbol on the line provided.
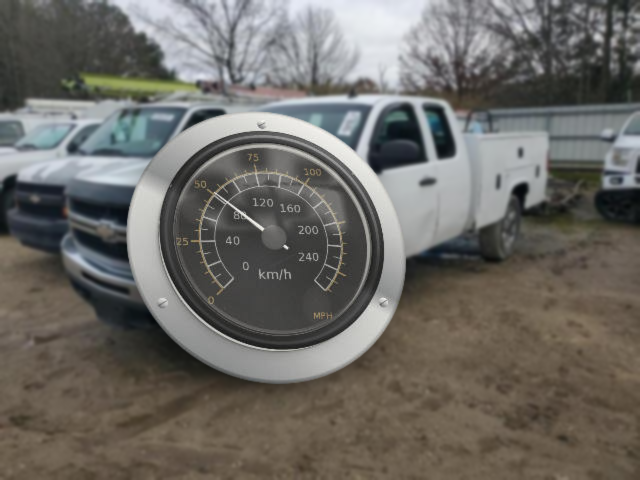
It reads 80 km/h
